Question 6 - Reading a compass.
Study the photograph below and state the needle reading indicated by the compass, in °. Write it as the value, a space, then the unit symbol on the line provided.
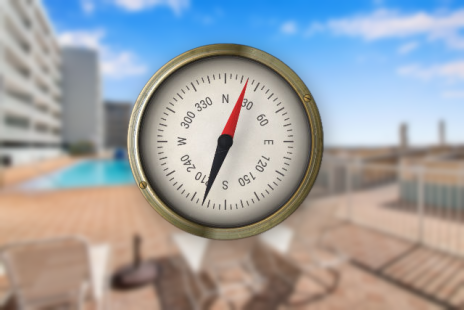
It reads 20 °
